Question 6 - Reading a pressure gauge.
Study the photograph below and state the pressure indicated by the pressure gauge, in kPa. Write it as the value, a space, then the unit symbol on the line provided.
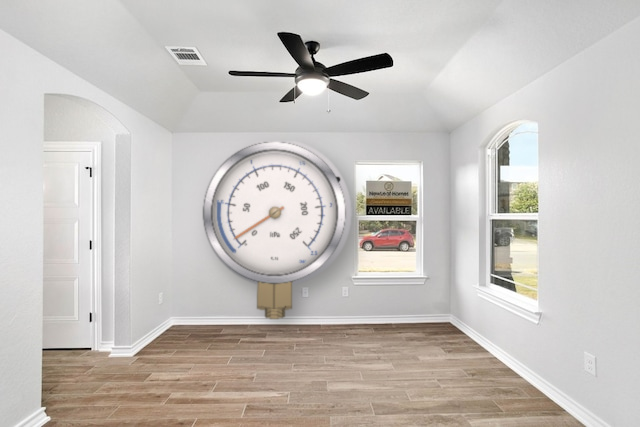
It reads 10 kPa
